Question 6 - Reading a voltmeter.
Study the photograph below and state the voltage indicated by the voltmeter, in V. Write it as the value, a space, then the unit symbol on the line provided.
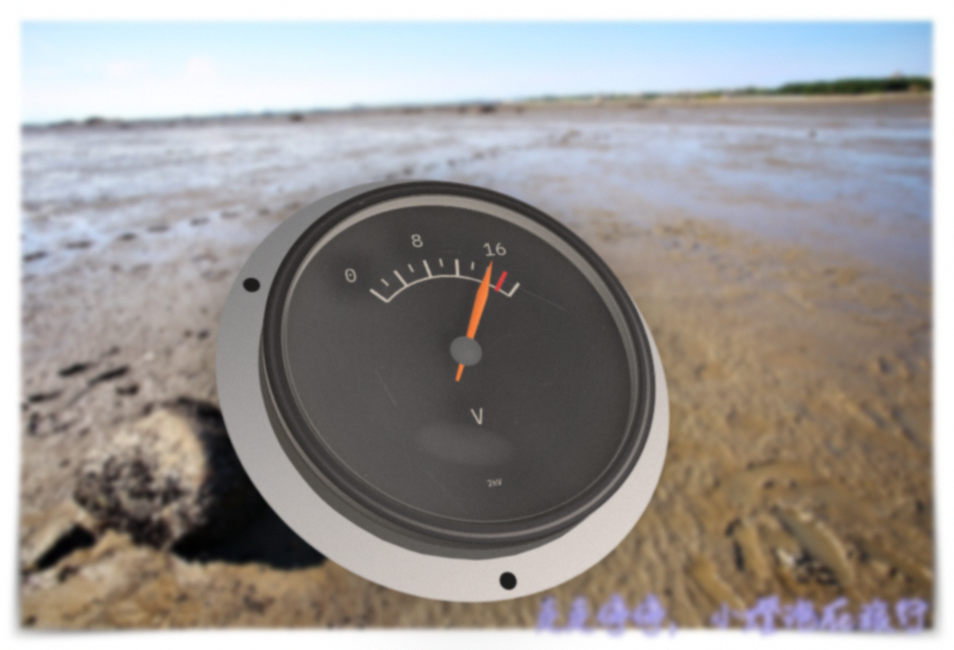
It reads 16 V
